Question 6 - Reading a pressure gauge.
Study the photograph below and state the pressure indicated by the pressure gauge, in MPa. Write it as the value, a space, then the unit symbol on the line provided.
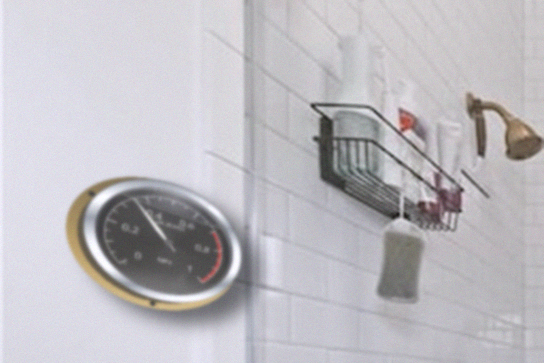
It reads 0.35 MPa
